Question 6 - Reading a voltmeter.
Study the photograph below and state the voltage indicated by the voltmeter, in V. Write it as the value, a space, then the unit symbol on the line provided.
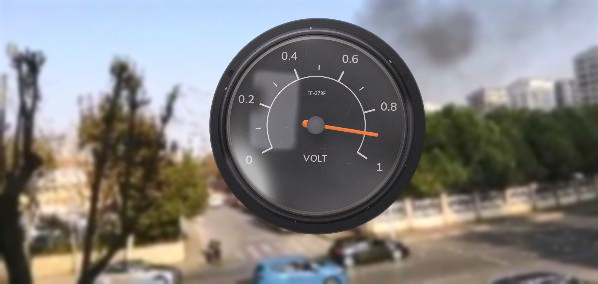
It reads 0.9 V
